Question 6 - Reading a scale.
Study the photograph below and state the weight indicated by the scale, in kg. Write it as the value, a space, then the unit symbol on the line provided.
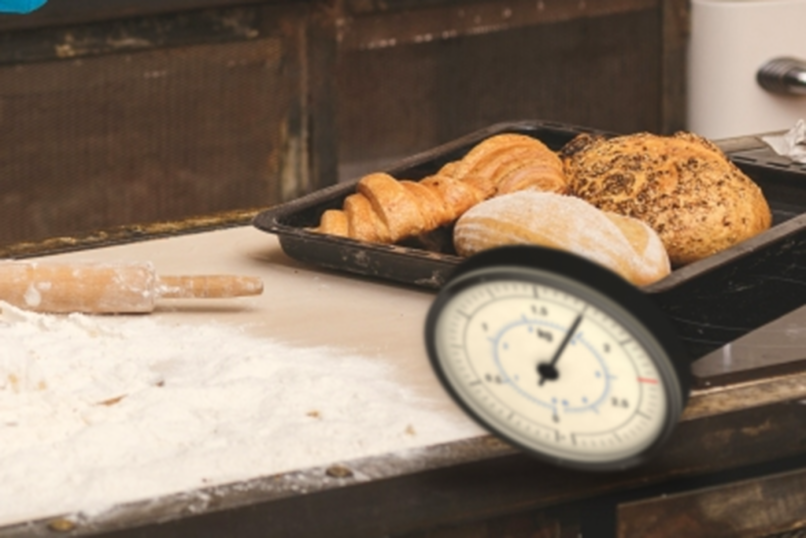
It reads 1.75 kg
